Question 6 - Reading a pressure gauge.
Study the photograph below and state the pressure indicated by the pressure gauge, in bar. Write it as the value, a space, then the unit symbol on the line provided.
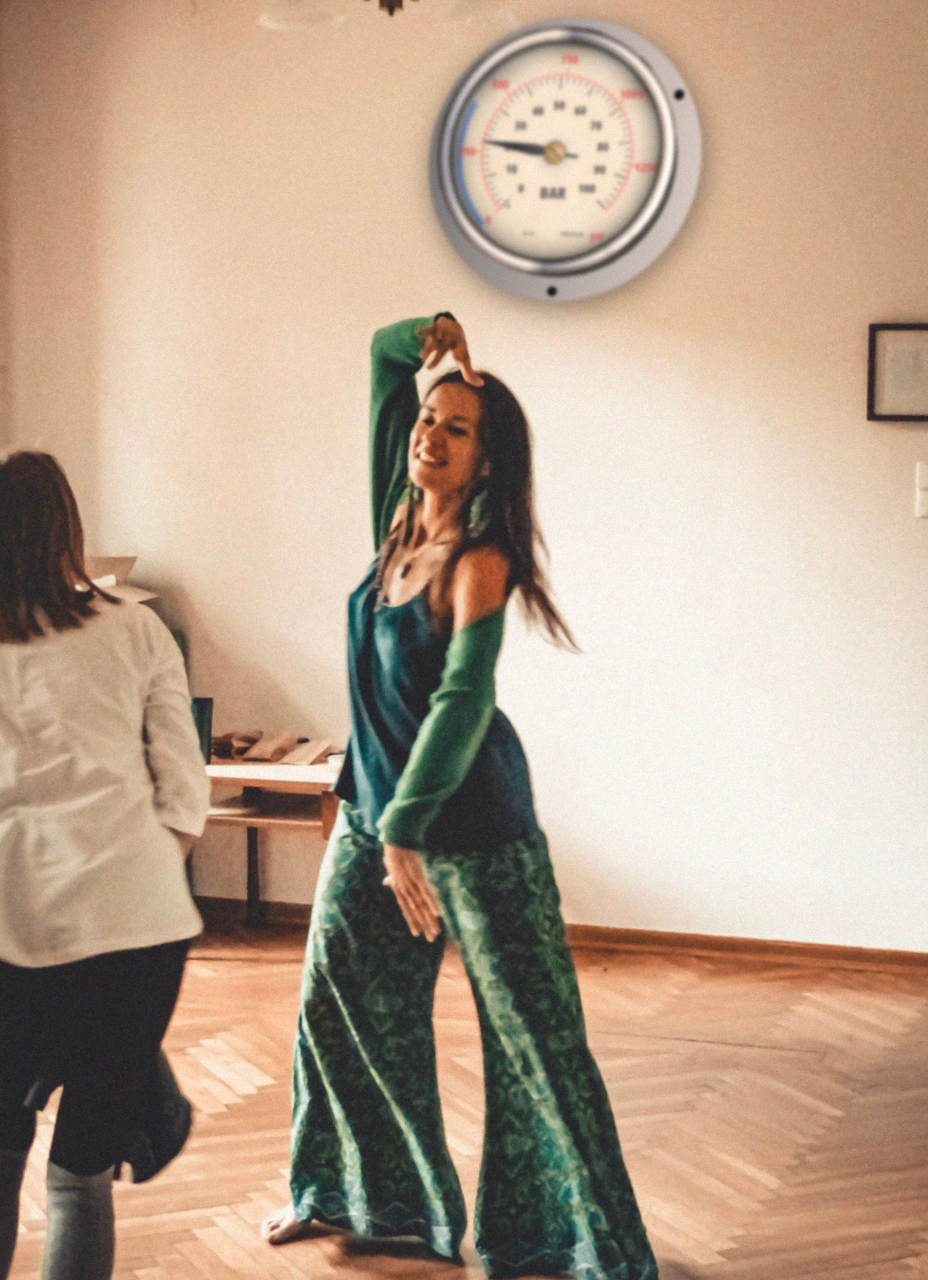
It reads 20 bar
